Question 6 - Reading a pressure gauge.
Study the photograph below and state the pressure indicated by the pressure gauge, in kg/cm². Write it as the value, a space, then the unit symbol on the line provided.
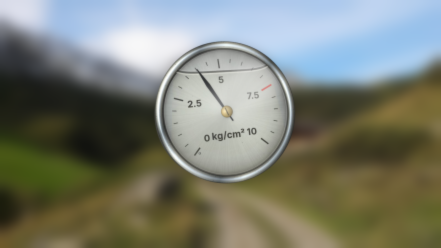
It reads 4 kg/cm²
